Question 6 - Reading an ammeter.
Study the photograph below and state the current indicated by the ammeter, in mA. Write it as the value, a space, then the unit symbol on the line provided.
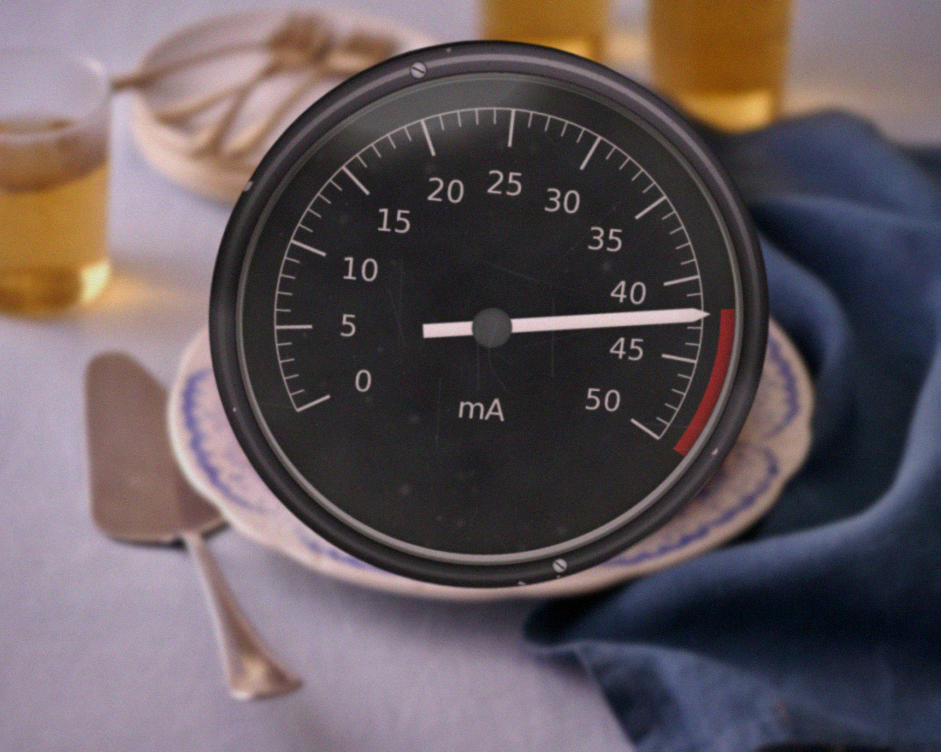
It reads 42 mA
